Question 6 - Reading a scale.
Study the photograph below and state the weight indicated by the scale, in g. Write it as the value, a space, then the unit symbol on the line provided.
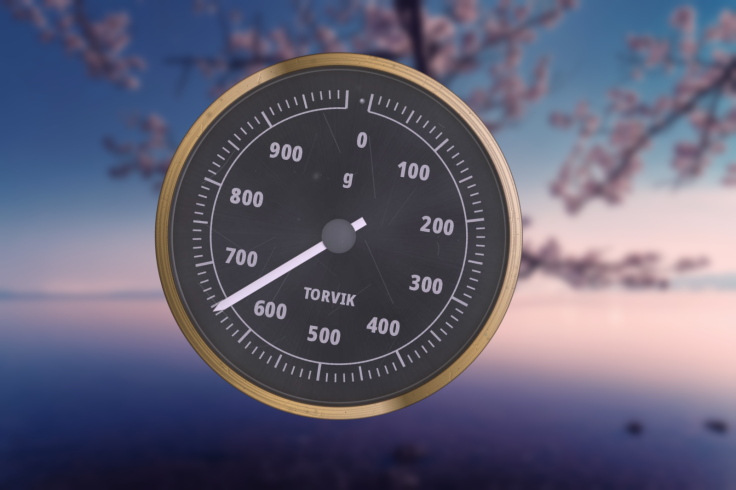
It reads 645 g
